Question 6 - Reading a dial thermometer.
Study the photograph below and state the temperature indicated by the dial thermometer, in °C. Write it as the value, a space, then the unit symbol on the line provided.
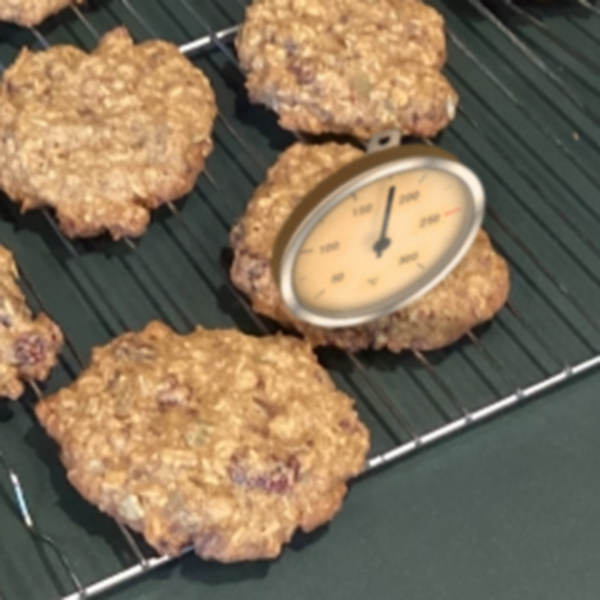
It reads 175 °C
